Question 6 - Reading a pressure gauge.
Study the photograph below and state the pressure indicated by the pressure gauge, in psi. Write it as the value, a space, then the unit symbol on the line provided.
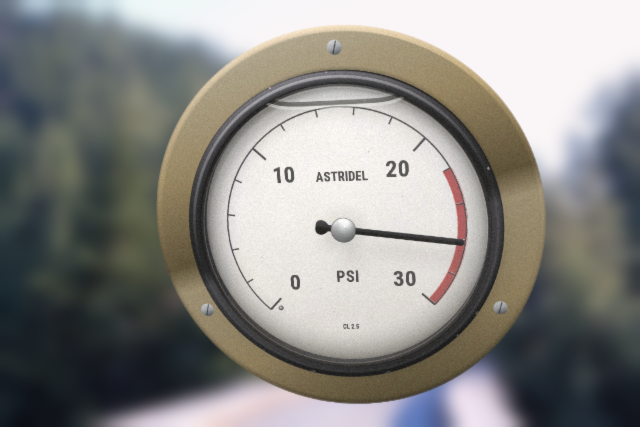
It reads 26 psi
